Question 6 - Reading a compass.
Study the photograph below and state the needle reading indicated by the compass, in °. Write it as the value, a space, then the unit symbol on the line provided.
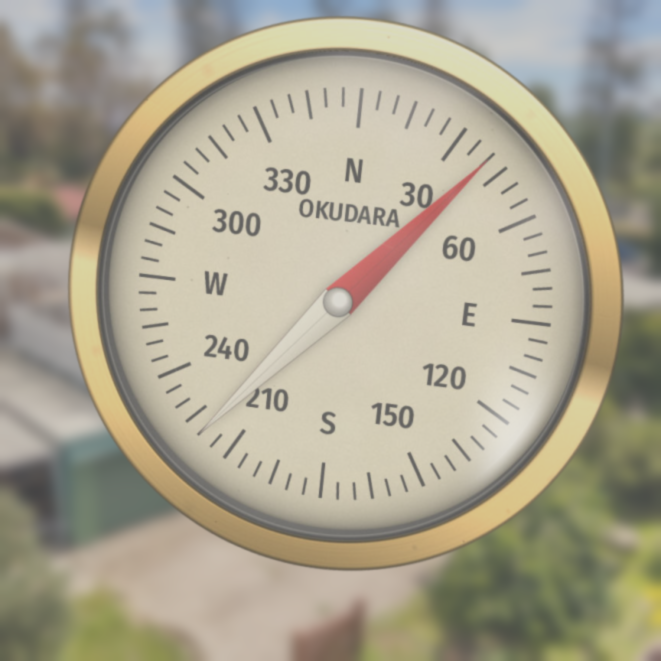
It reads 40 °
